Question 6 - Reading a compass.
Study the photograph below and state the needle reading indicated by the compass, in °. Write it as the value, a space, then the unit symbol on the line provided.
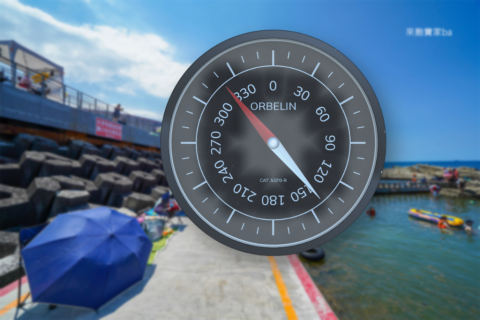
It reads 320 °
